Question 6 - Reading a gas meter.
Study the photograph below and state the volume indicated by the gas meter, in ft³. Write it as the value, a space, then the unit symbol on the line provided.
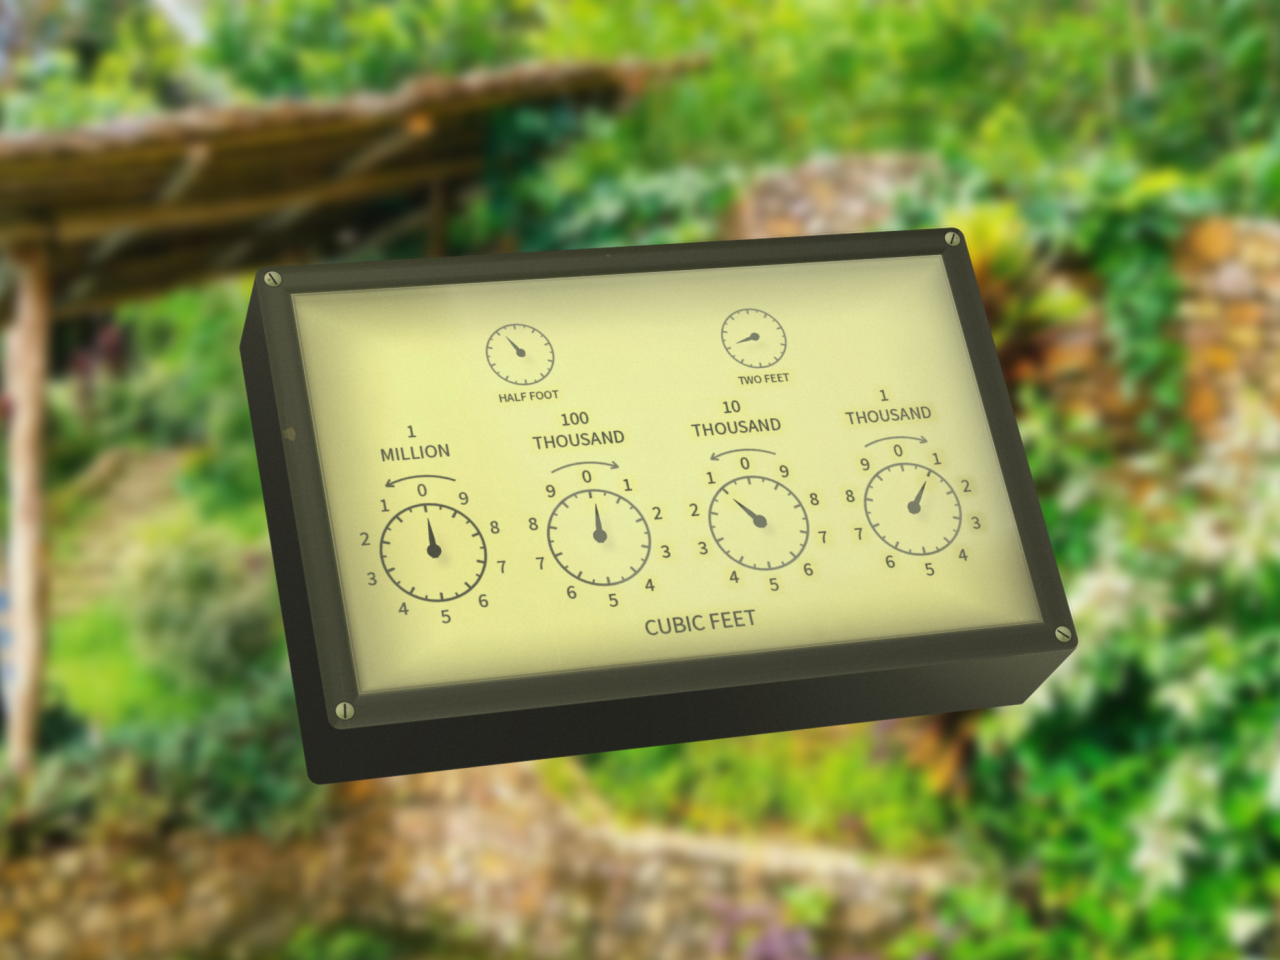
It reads 1100 ft³
